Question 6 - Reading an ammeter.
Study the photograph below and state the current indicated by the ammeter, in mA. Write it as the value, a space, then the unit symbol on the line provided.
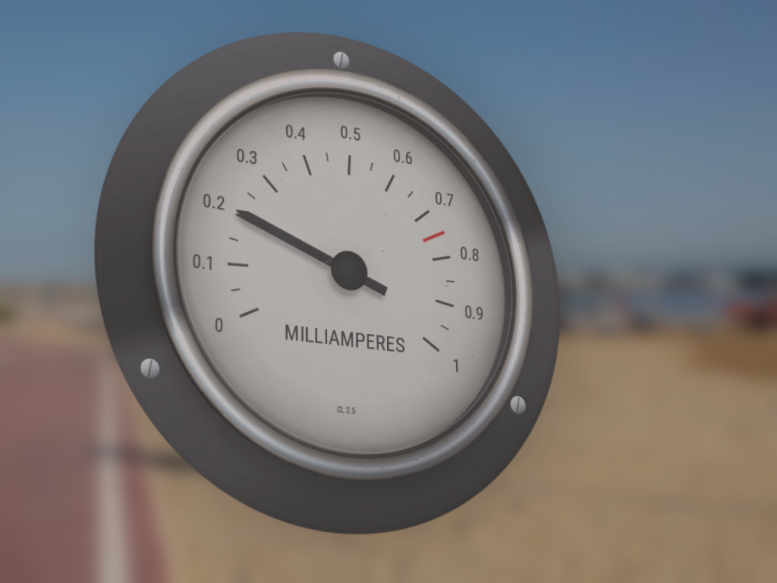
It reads 0.2 mA
